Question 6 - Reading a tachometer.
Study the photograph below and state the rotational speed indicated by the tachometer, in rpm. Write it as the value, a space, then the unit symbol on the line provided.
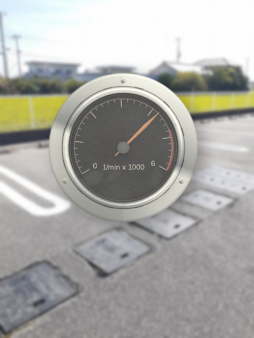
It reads 4200 rpm
